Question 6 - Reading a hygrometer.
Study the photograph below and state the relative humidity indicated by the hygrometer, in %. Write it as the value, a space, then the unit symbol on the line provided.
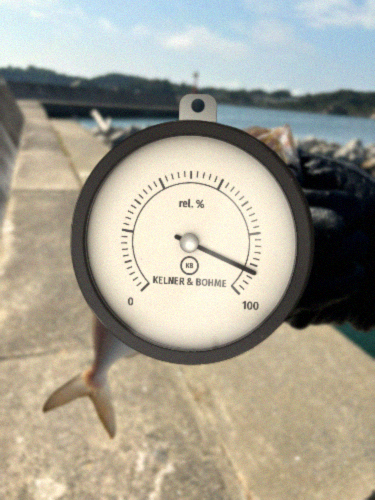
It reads 92 %
